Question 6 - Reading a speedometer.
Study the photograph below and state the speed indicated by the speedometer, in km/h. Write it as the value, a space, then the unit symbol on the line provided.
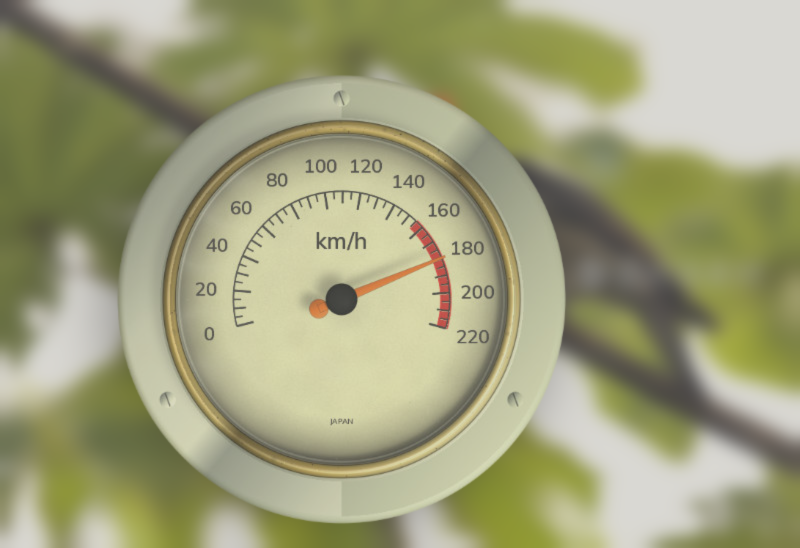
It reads 180 km/h
